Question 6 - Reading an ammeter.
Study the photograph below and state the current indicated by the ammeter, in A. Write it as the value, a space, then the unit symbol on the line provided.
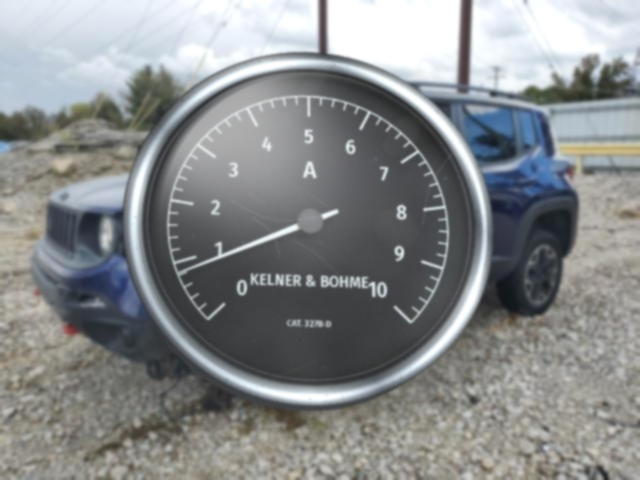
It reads 0.8 A
